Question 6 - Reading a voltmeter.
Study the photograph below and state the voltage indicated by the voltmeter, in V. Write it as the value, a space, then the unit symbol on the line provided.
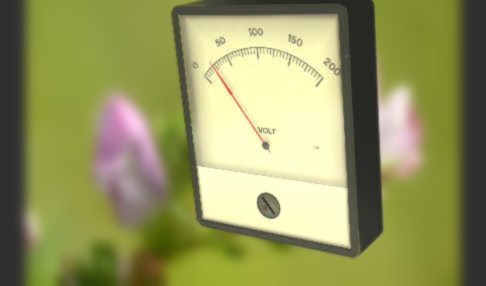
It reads 25 V
